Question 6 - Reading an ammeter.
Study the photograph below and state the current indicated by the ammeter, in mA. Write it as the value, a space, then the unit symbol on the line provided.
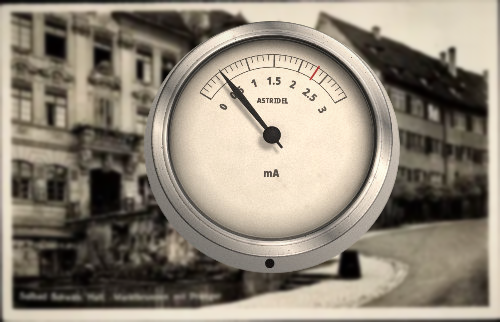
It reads 0.5 mA
